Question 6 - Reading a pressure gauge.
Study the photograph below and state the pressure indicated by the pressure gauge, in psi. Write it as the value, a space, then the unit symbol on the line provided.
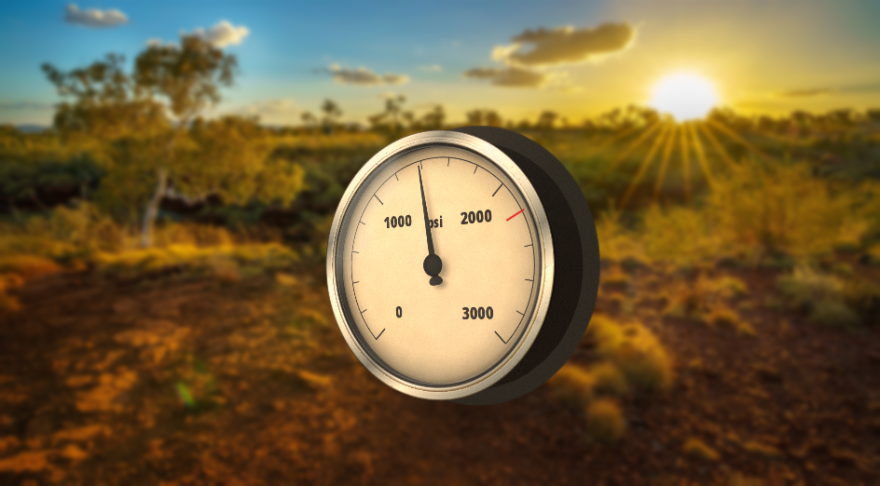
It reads 1400 psi
